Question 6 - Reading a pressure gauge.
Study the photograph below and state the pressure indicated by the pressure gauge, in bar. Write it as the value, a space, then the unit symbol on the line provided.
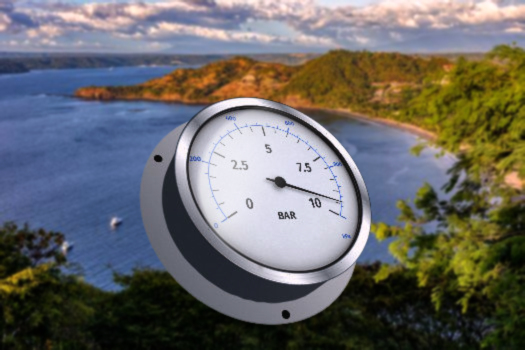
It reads 9.5 bar
